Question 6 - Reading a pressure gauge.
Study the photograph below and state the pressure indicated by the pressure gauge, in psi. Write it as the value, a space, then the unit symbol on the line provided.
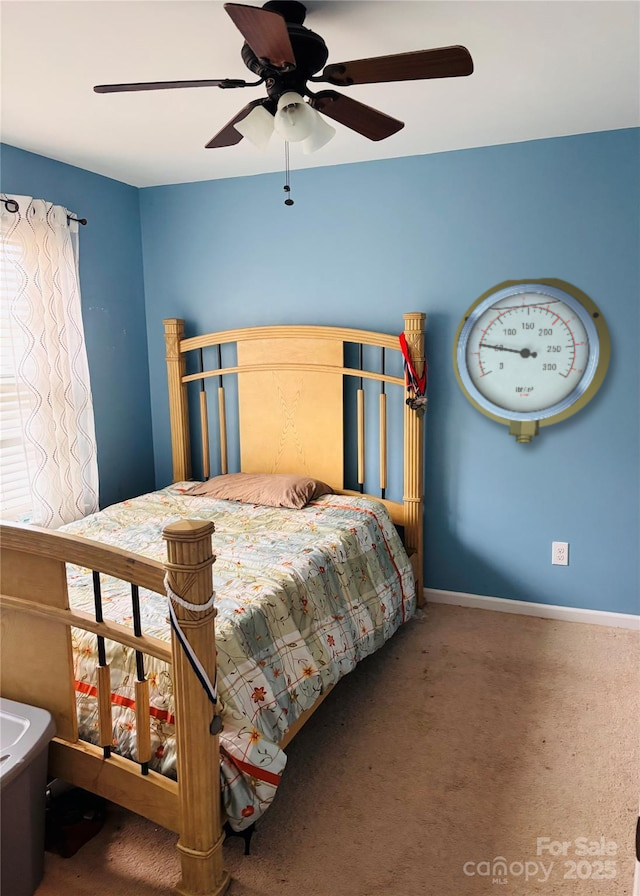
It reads 50 psi
